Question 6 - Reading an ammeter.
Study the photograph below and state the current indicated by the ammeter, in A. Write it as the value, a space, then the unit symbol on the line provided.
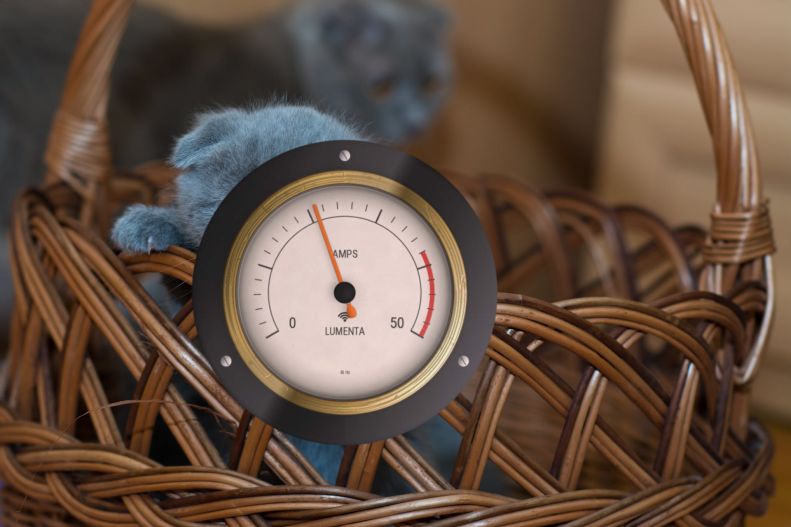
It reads 21 A
